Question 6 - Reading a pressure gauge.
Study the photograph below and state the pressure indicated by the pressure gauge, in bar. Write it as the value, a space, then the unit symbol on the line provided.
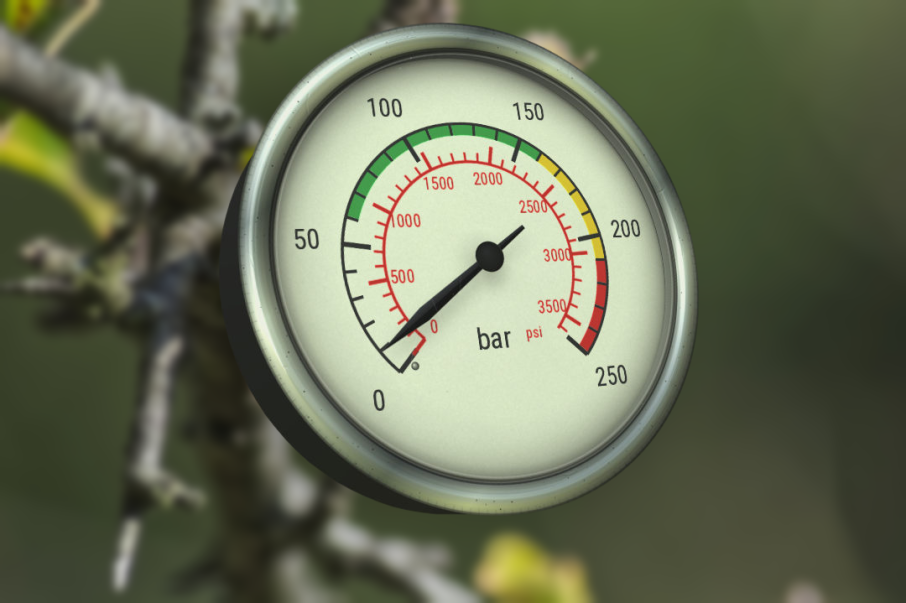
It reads 10 bar
